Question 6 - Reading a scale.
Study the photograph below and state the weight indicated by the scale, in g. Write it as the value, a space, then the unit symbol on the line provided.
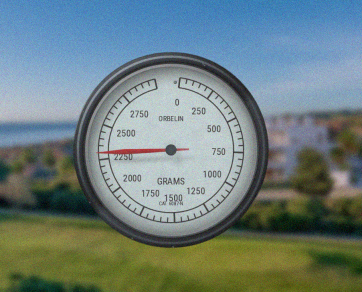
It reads 2300 g
